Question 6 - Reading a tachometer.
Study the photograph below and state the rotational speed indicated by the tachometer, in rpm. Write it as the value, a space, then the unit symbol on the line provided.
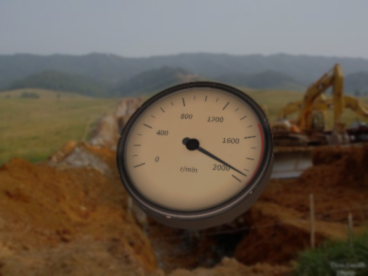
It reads 1950 rpm
